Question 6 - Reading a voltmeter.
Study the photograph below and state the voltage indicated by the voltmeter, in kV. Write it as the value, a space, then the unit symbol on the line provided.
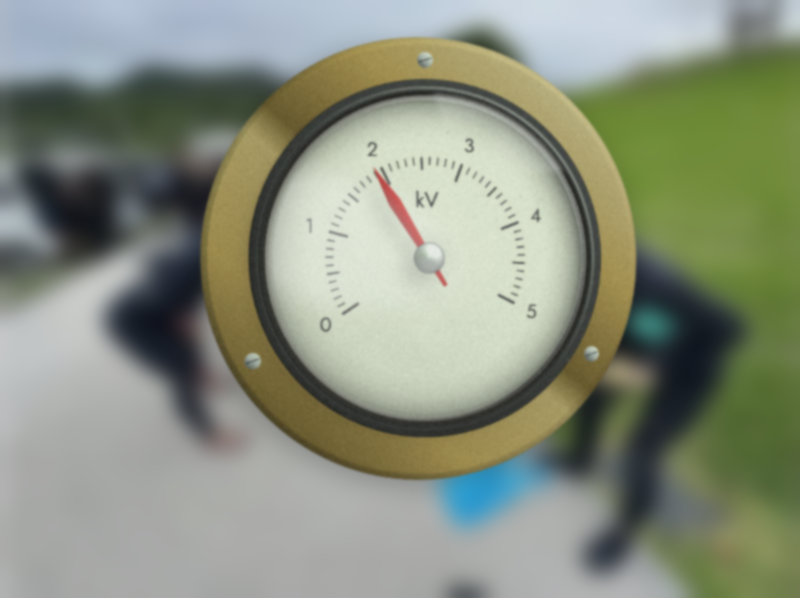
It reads 1.9 kV
